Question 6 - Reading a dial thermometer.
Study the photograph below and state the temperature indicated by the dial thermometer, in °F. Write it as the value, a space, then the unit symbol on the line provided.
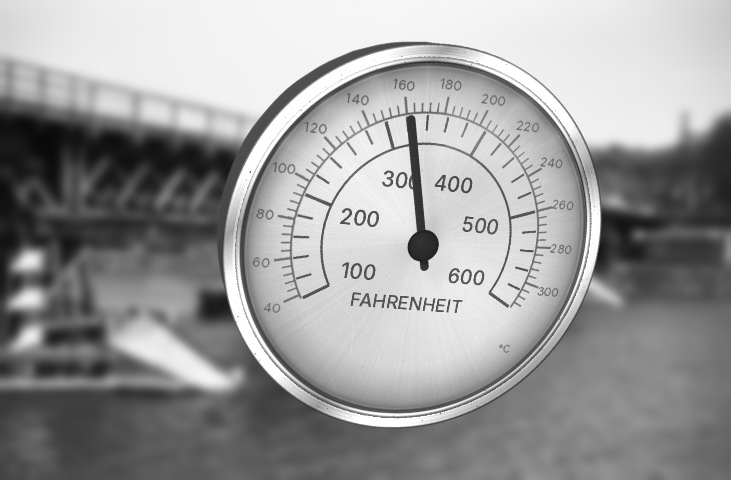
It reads 320 °F
